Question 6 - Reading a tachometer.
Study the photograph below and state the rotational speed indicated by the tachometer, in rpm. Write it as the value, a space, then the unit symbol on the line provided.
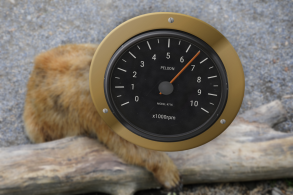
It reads 6500 rpm
